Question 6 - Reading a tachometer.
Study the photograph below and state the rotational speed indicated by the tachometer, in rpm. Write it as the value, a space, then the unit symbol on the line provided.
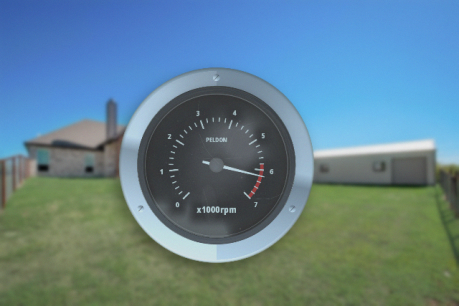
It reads 6200 rpm
